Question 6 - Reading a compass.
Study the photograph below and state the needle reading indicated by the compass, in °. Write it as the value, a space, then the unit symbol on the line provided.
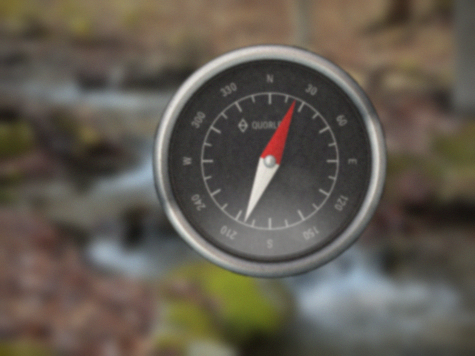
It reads 22.5 °
